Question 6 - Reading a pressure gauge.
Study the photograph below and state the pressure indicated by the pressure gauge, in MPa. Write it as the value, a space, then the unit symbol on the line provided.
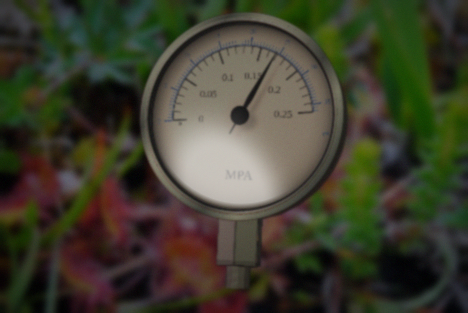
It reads 0.17 MPa
